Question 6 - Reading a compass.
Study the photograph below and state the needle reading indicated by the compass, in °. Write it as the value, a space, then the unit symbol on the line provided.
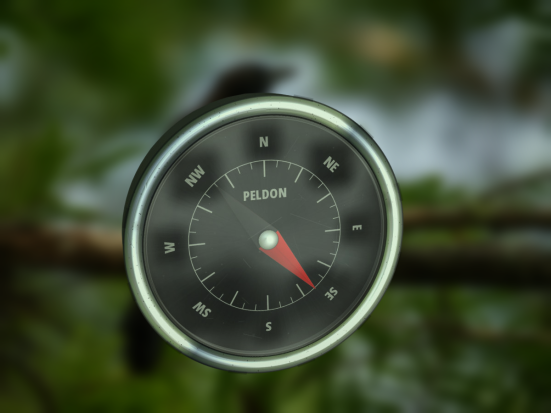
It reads 140 °
